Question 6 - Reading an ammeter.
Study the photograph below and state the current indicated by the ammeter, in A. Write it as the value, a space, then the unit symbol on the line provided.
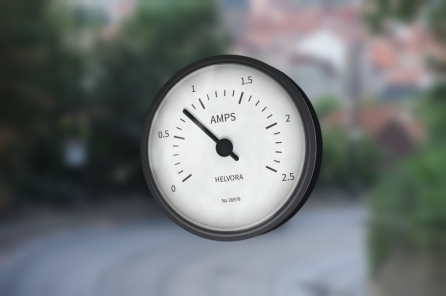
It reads 0.8 A
